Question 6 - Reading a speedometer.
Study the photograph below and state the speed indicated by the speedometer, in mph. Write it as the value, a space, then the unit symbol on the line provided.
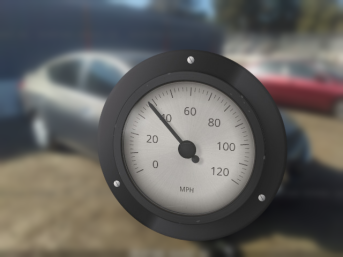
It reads 38 mph
